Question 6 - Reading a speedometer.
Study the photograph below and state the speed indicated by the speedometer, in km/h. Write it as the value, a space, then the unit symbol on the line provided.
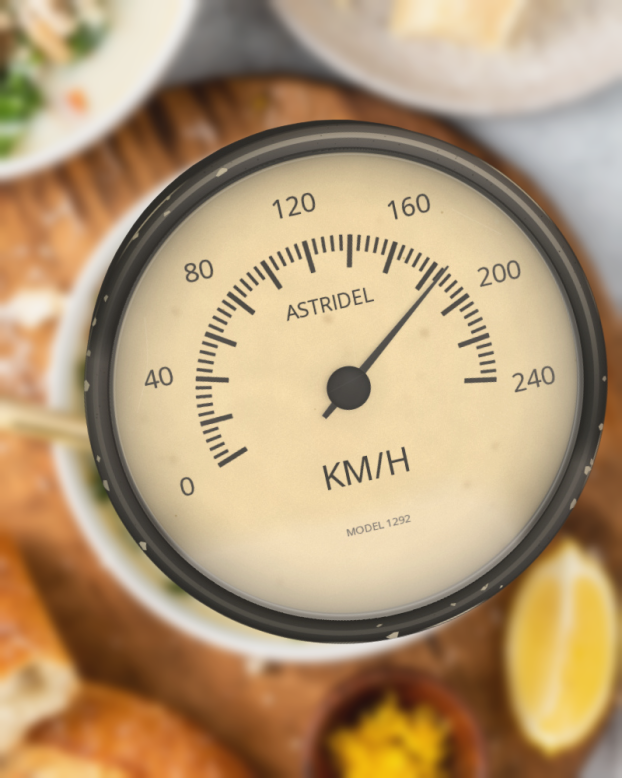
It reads 184 km/h
